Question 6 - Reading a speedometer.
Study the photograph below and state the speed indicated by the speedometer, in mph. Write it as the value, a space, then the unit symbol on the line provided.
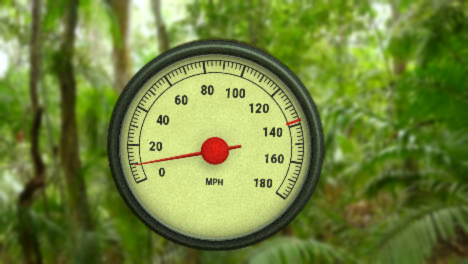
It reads 10 mph
